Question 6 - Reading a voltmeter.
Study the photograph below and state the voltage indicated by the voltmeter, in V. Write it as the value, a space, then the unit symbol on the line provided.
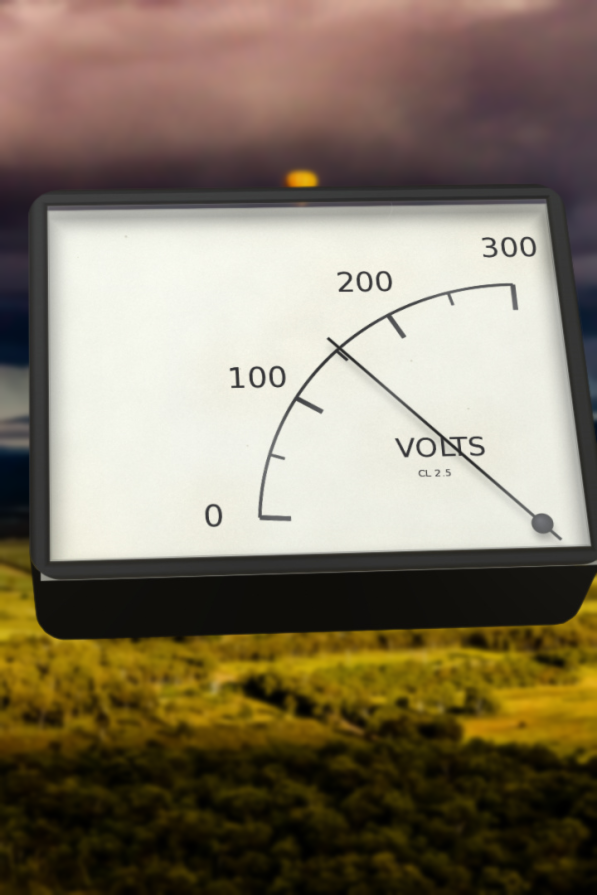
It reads 150 V
